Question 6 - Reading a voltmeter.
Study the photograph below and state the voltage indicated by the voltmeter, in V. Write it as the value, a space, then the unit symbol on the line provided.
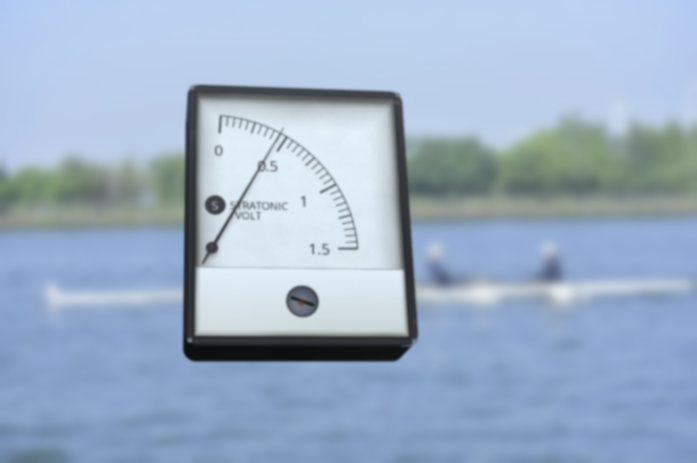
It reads 0.45 V
